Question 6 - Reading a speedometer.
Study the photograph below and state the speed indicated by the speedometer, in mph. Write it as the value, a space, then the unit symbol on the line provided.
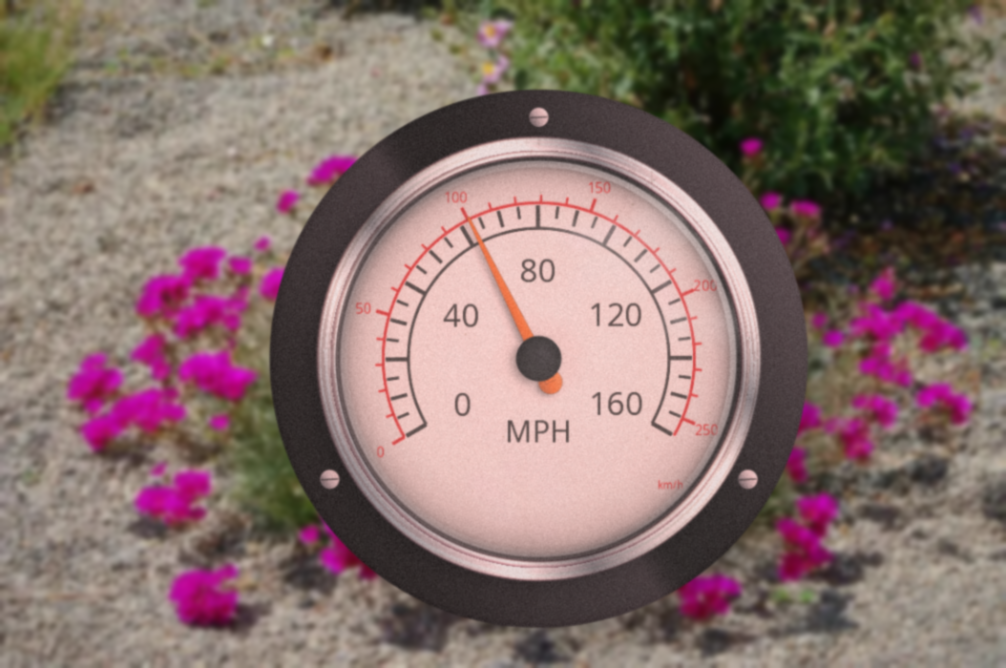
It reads 62.5 mph
